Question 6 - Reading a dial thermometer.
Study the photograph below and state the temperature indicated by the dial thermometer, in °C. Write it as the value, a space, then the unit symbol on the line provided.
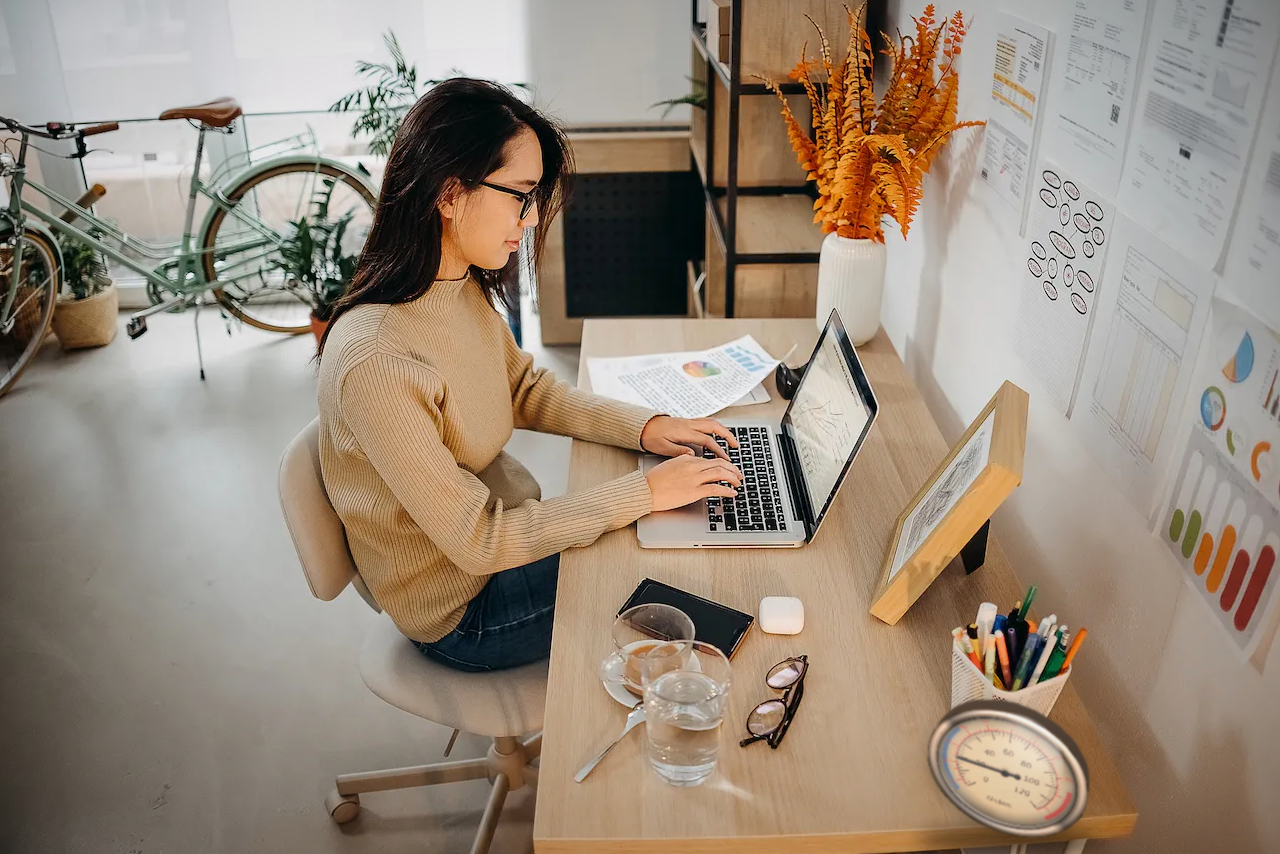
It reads 20 °C
